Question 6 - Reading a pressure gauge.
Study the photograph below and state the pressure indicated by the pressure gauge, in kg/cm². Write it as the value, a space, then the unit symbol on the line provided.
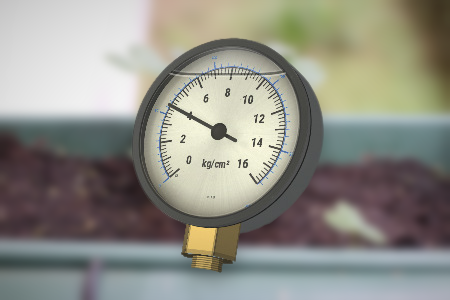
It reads 4 kg/cm²
